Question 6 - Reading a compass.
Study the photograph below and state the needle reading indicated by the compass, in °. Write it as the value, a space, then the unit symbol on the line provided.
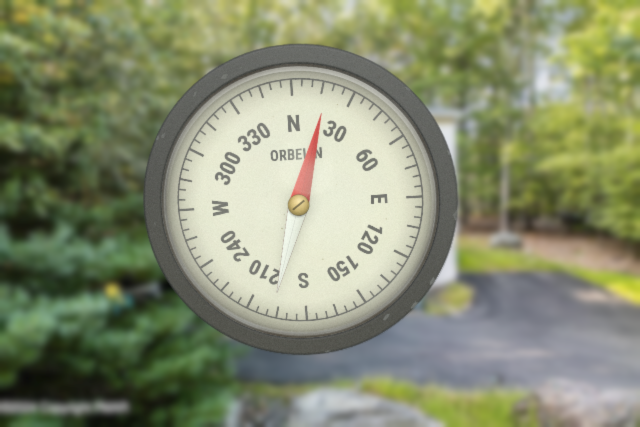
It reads 17.5 °
